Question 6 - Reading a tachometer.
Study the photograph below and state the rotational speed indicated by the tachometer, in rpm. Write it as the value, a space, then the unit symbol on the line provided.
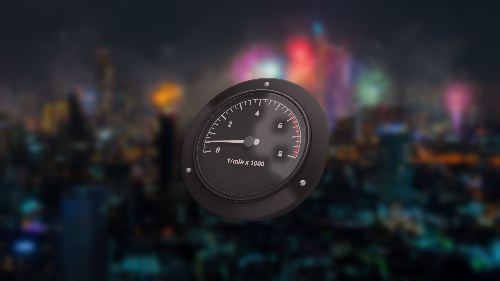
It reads 500 rpm
